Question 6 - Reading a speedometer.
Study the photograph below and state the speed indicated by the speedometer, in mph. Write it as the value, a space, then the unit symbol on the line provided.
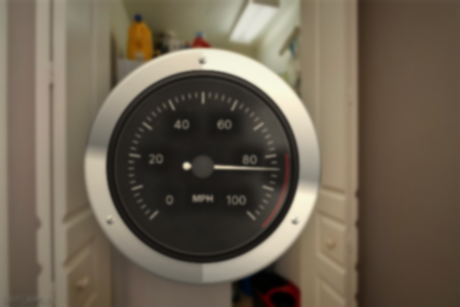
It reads 84 mph
